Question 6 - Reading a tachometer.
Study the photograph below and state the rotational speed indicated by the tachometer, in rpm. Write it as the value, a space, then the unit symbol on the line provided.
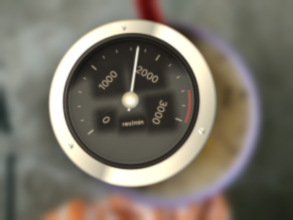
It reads 1700 rpm
